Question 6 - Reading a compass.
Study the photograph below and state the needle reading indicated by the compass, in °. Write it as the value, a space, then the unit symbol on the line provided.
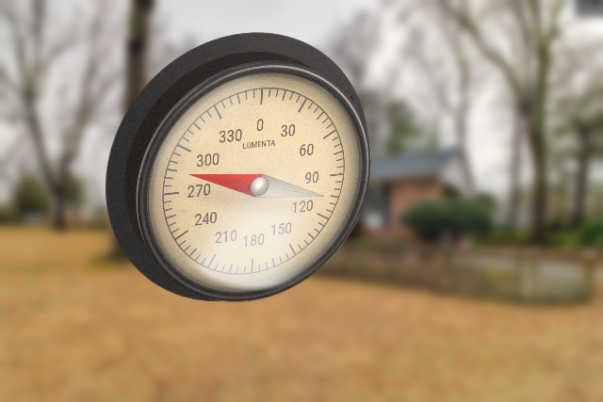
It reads 285 °
